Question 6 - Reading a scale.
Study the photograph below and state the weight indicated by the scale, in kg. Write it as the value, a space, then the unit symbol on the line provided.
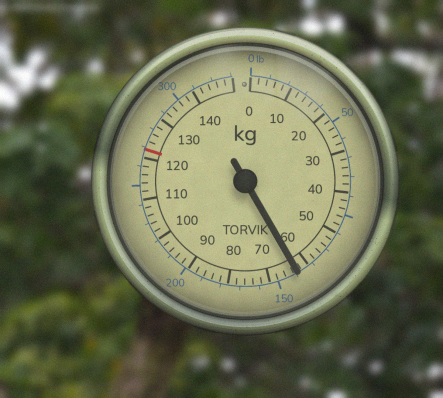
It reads 63 kg
